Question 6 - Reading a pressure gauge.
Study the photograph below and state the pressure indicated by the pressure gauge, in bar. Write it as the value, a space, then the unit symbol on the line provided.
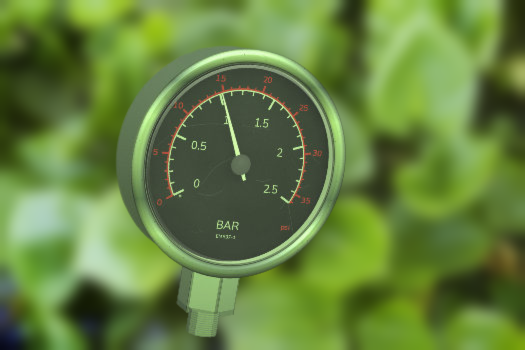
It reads 1 bar
